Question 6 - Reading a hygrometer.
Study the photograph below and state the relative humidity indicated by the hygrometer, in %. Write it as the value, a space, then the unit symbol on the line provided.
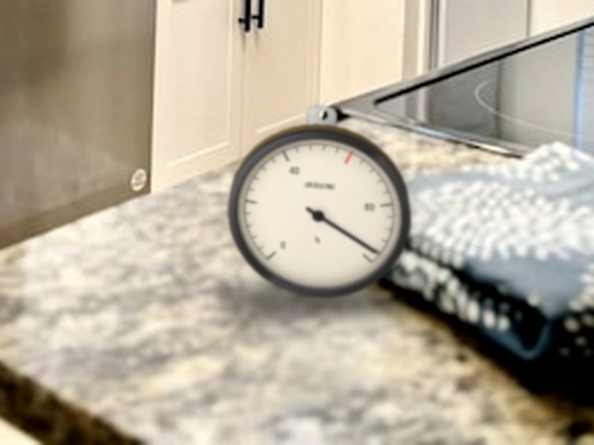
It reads 96 %
